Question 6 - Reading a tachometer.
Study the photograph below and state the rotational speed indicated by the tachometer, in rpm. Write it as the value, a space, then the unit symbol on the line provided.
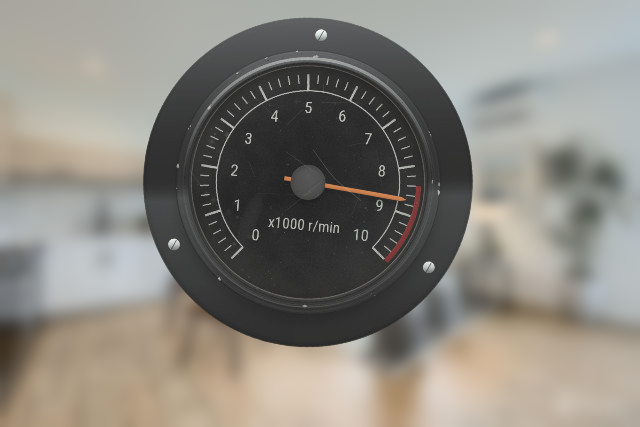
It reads 8700 rpm
